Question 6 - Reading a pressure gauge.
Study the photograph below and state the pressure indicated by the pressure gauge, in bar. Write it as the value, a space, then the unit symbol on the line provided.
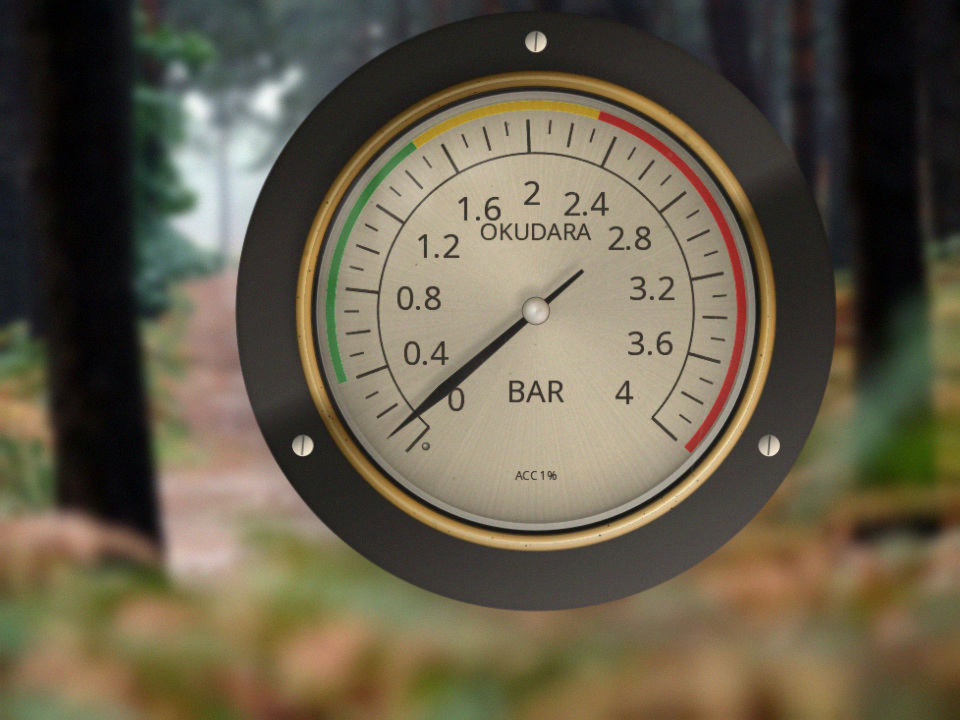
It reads 0.1 bar
